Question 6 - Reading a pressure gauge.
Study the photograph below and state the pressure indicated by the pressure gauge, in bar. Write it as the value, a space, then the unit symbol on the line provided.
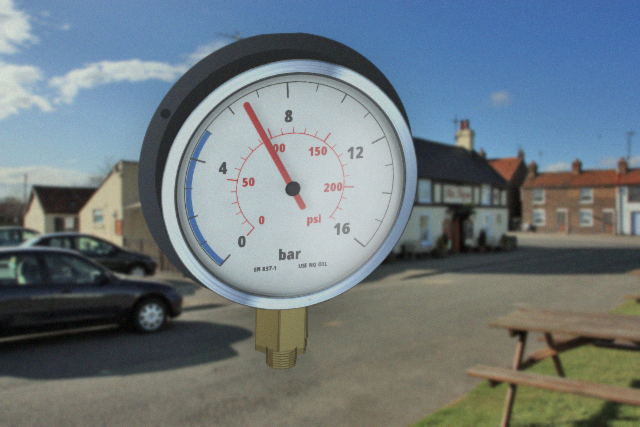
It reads 6.5 bar
